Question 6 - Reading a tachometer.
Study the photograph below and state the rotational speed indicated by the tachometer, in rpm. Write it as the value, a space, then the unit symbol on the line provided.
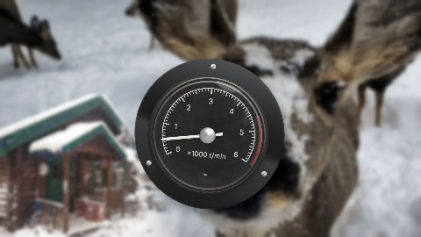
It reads 500 rpm
